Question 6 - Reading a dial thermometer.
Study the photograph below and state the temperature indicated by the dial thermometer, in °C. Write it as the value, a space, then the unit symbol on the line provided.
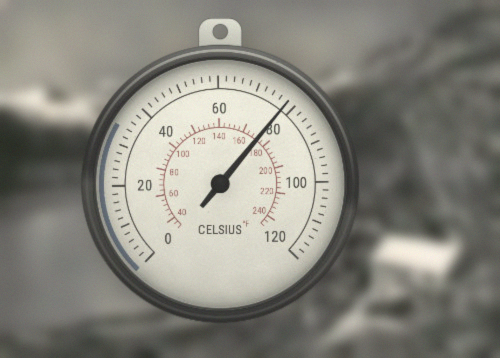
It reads 78 °C
